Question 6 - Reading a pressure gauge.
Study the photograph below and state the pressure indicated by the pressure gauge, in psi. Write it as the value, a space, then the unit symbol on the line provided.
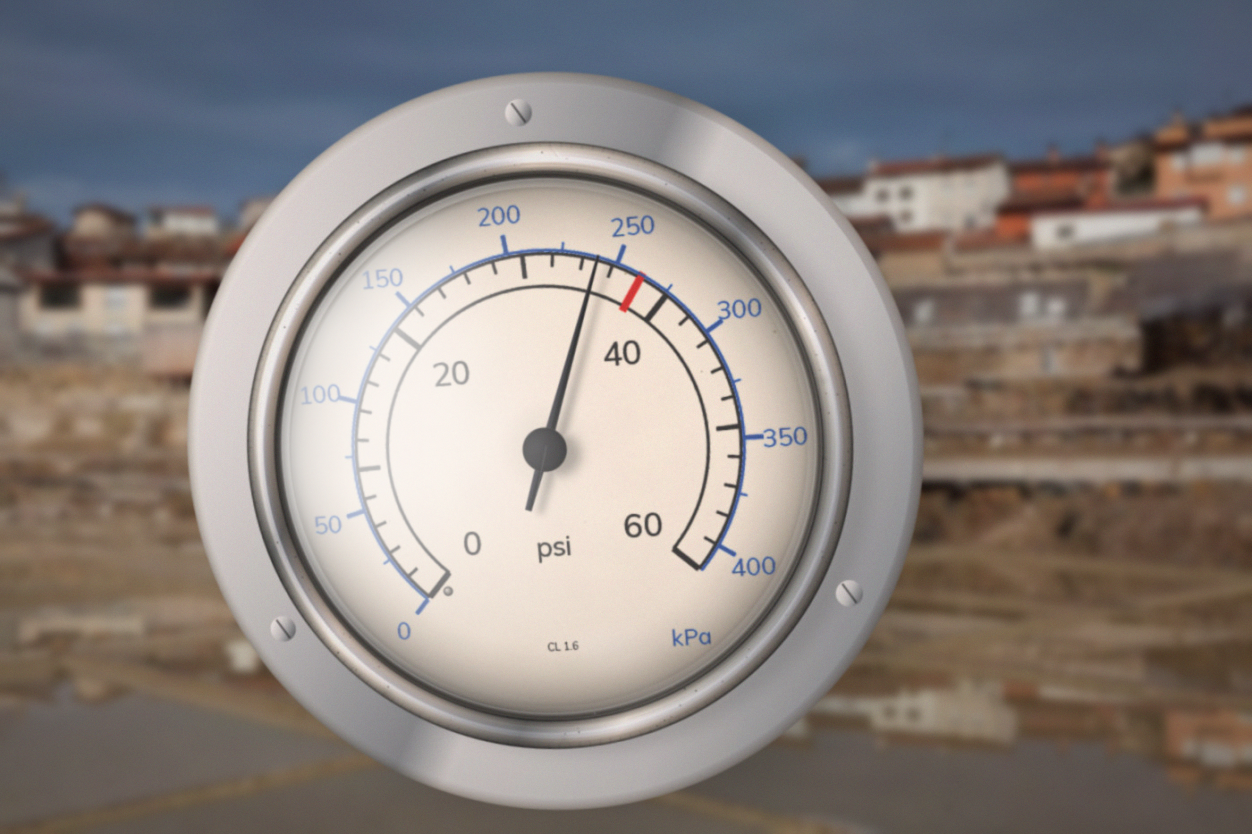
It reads 35 psi
